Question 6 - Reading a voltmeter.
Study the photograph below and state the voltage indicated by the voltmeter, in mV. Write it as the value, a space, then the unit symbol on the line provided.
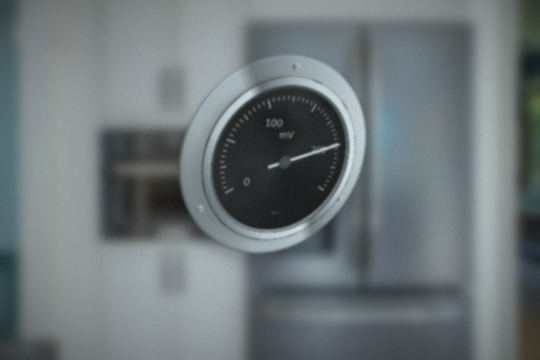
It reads 200 mV
